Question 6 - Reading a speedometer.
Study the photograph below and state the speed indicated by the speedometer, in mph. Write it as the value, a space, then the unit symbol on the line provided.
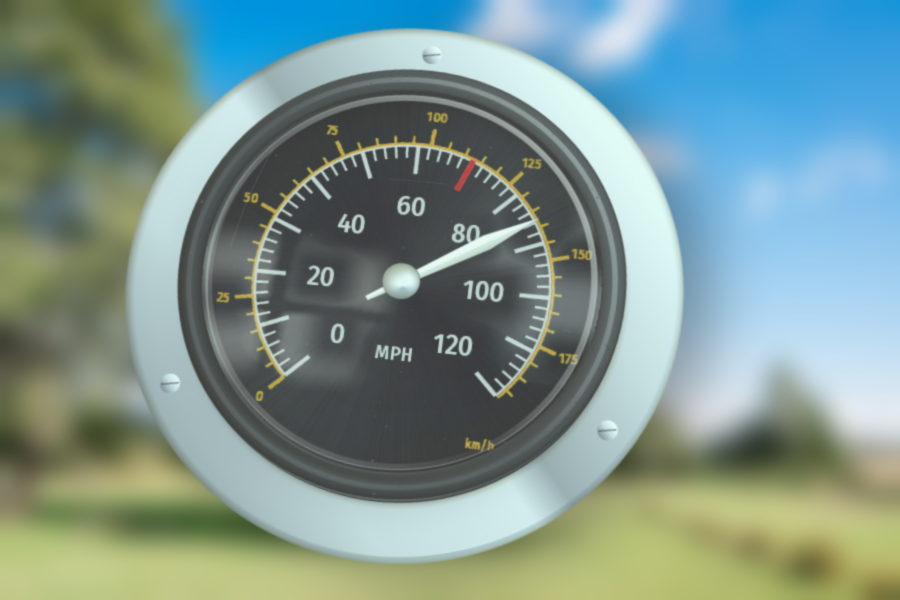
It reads 86 mph
